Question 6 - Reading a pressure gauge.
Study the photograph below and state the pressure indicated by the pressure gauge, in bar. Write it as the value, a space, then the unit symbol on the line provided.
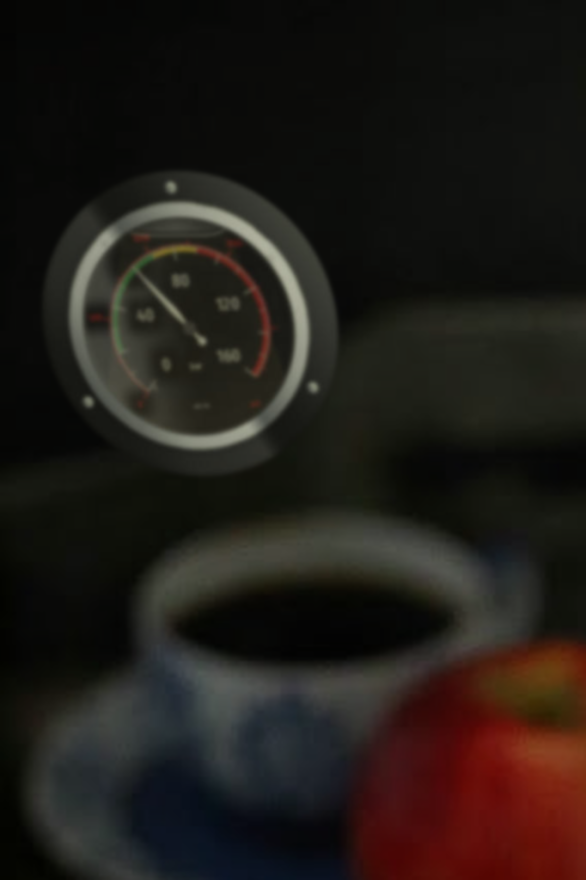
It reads 60 bar
